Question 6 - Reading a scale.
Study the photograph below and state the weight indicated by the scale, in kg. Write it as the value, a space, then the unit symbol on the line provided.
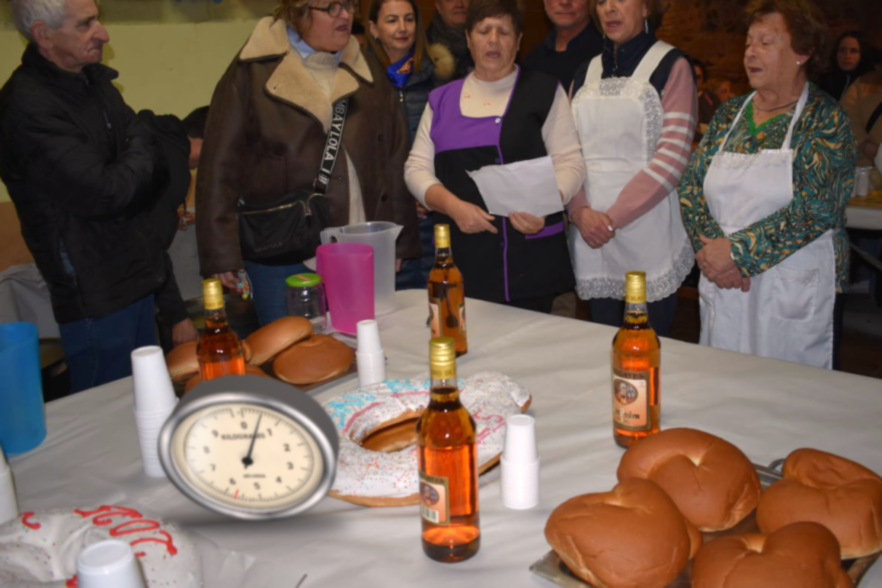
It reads 0.5 kg
